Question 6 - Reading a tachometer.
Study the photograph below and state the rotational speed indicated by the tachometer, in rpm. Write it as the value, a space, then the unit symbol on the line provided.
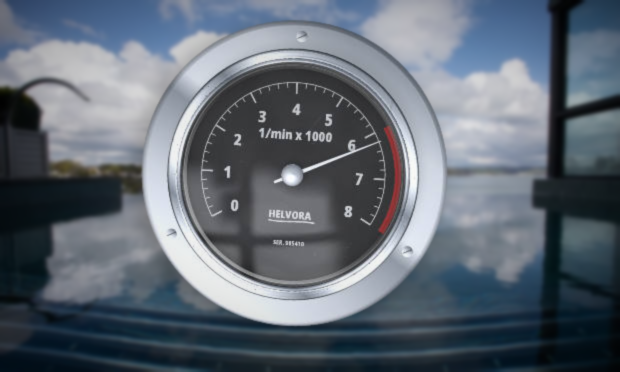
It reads 6200 rpm
